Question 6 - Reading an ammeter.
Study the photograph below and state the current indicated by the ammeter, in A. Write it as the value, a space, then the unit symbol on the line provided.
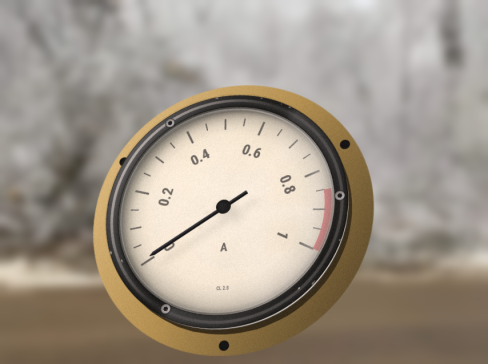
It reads 0 A
